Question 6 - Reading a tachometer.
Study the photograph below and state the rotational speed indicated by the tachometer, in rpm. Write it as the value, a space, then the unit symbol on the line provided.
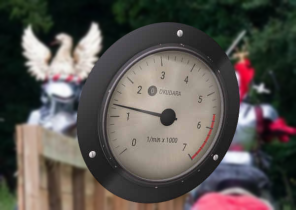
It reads 1300 rpm
